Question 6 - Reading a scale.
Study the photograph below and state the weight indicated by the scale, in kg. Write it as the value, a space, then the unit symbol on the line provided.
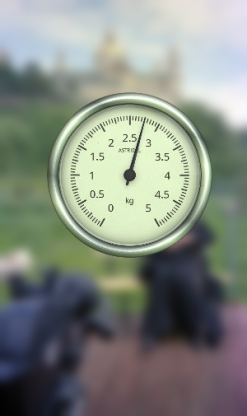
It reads 2.75 kg
